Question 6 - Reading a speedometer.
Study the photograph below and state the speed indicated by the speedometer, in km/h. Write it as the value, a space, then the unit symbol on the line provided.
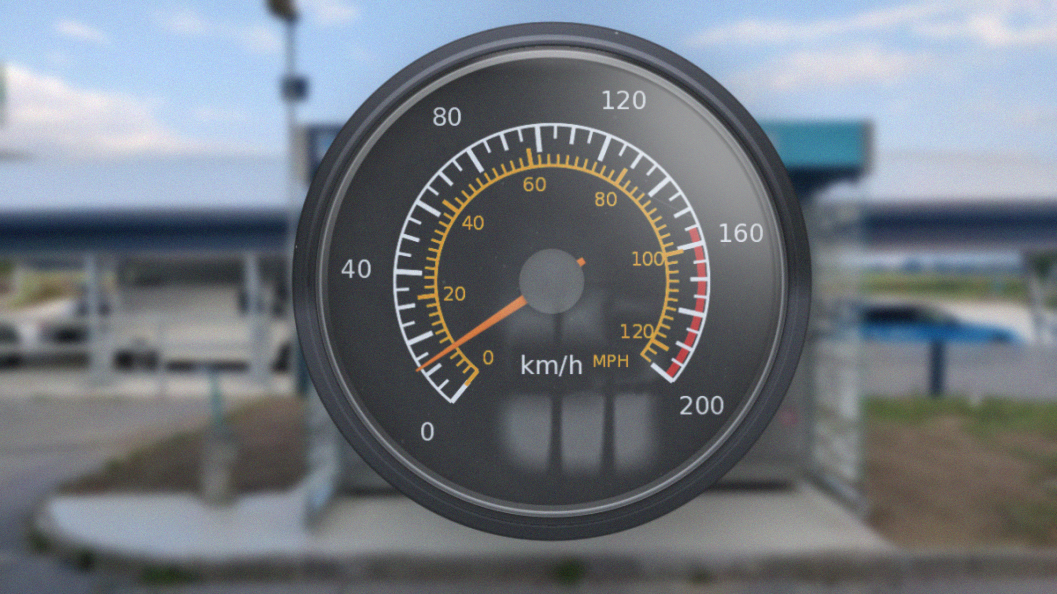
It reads 12.5 km/h
